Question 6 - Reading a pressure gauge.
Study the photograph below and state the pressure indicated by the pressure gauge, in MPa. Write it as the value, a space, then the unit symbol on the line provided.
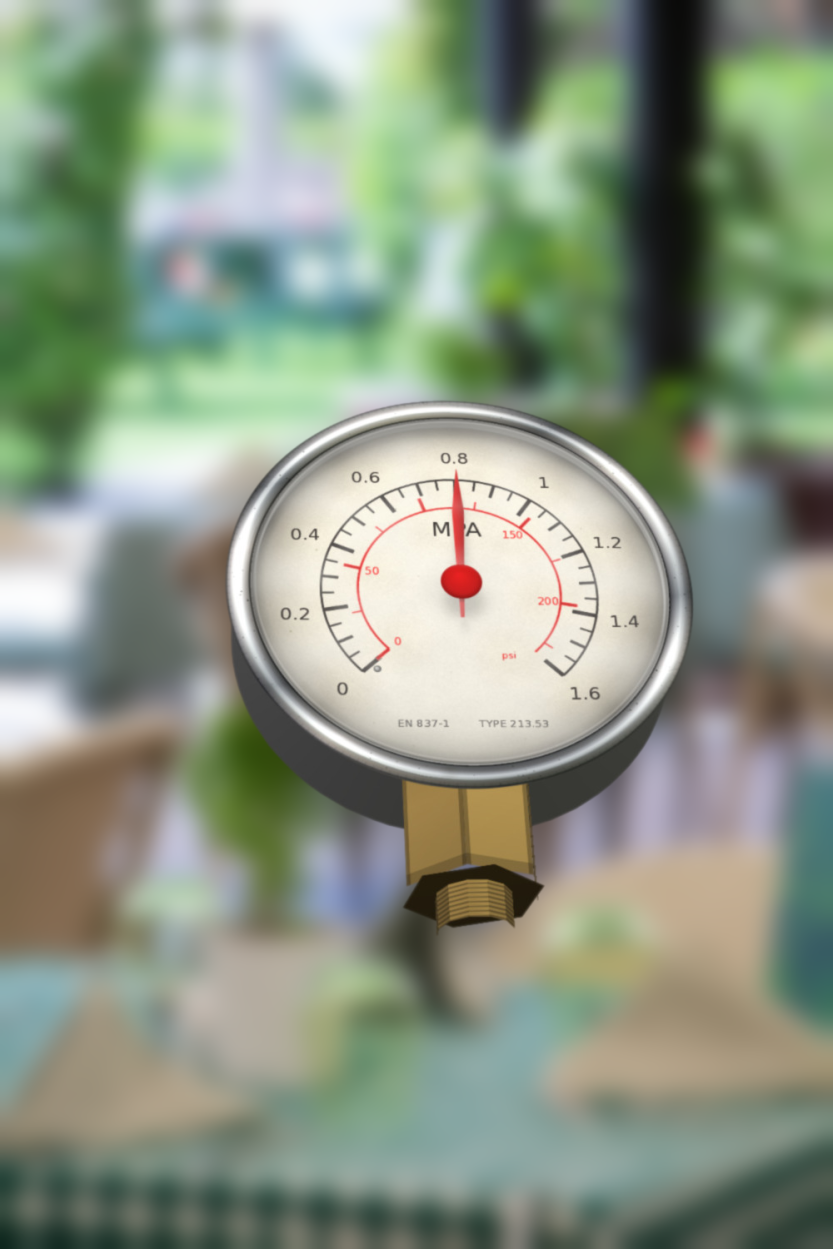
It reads 0.8 MPa
